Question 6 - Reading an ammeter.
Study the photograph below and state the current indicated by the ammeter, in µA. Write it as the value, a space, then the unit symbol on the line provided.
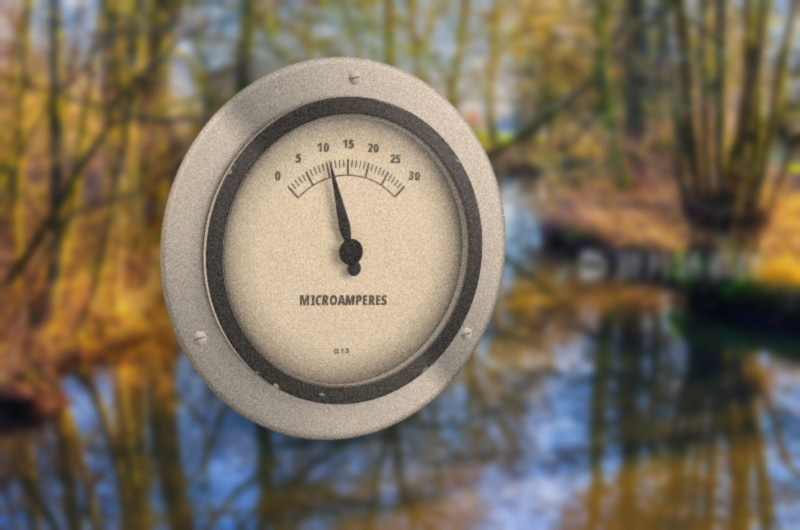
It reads 10 µA
